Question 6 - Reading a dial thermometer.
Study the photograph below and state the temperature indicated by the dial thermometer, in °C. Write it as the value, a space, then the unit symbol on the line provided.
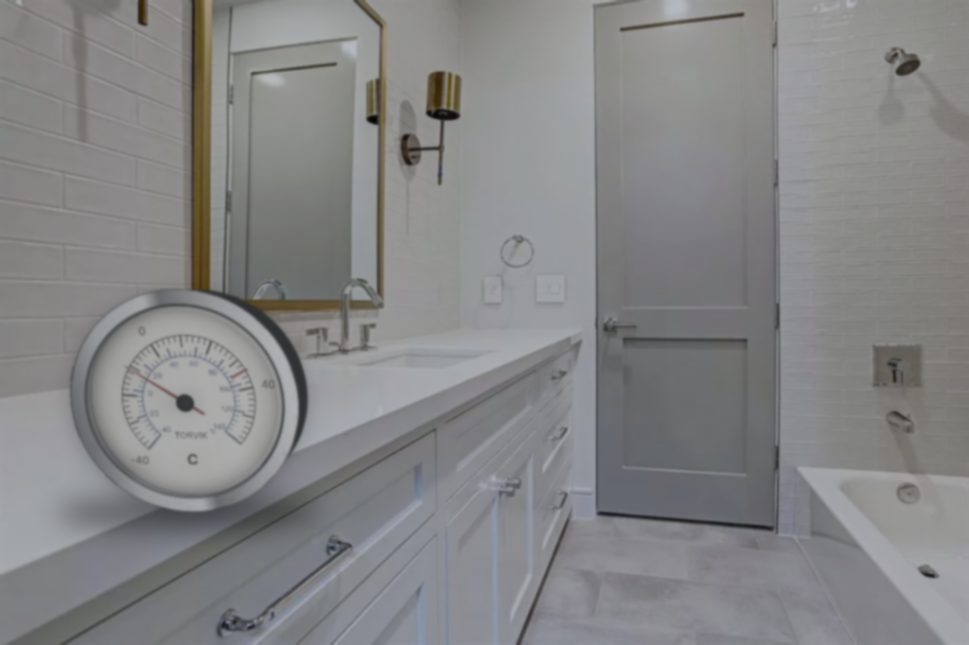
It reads -10 °C
